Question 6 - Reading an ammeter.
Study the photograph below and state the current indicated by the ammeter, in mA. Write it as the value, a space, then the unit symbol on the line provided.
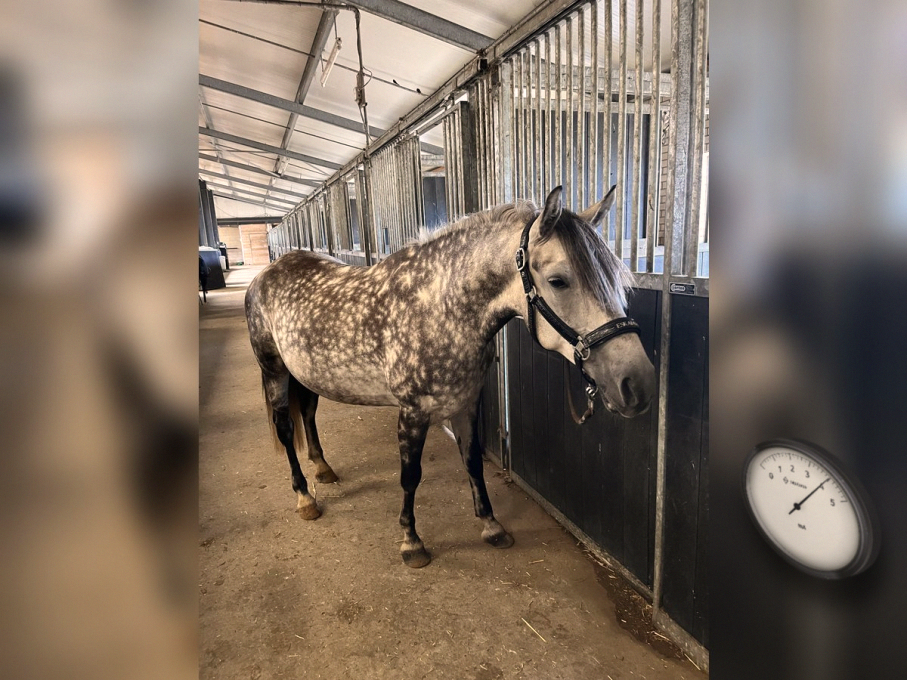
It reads 4 mA
